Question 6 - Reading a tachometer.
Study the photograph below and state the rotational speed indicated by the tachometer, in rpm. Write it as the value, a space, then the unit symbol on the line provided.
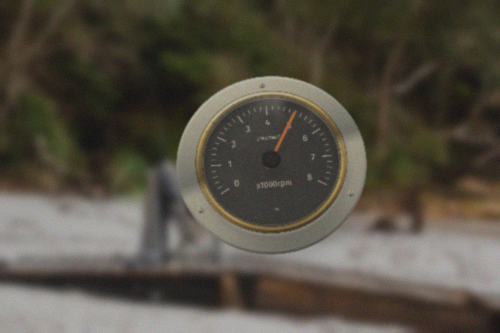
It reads 5000 rpm
